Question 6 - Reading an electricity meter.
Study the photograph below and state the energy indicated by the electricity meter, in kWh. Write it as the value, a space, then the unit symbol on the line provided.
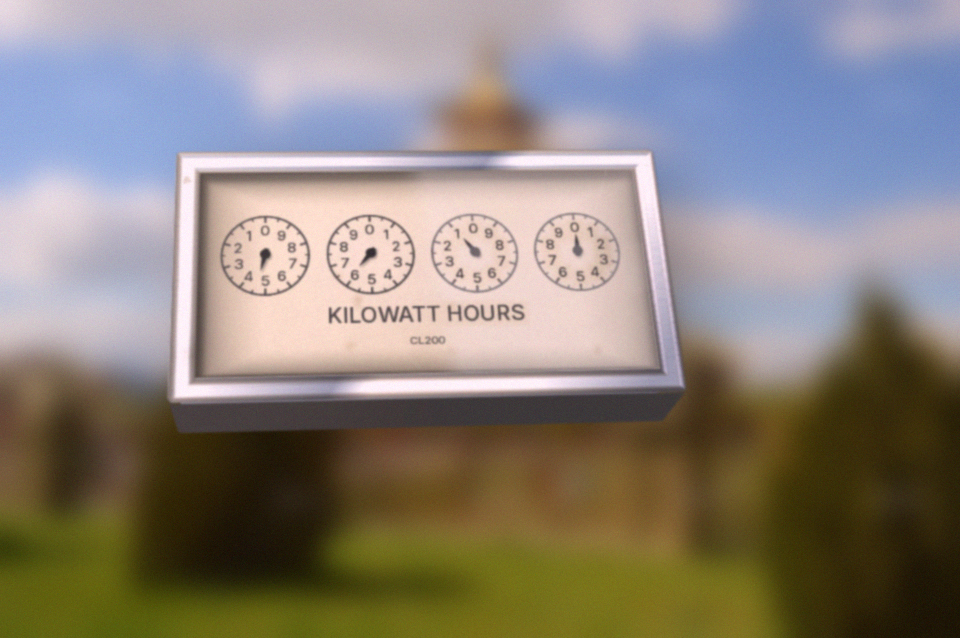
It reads 4610 kWh
